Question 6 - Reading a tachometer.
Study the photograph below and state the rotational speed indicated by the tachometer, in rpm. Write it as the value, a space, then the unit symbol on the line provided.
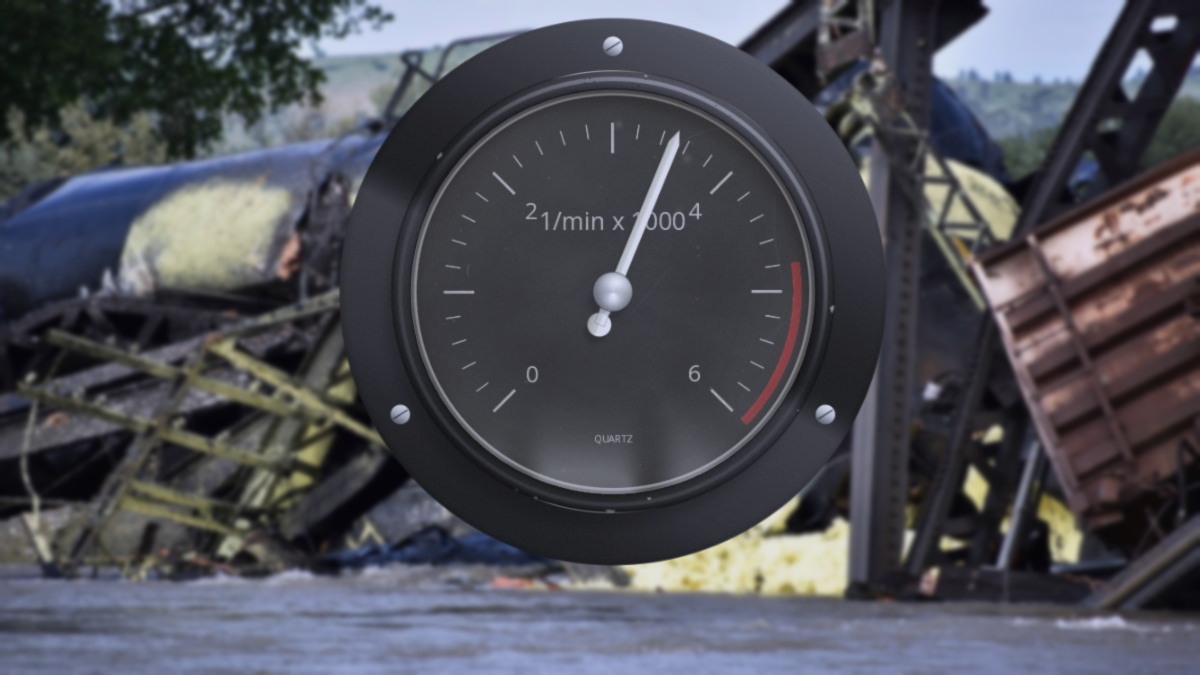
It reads 3500 rpm
